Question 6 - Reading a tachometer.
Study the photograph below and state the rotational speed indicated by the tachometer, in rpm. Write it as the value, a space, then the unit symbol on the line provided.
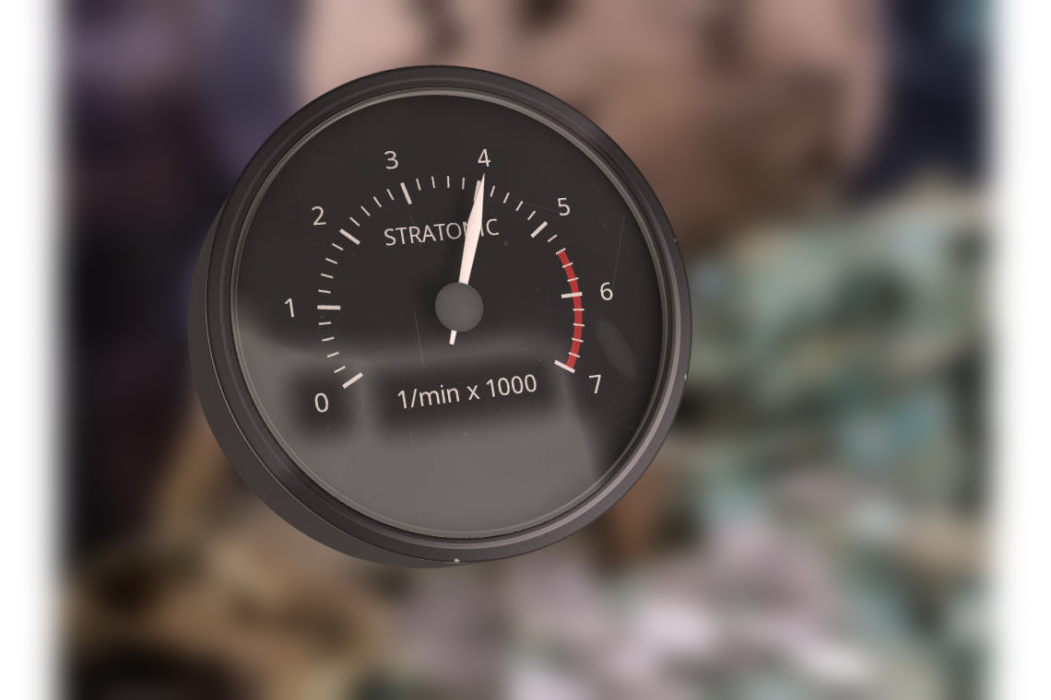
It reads 4000 rpm
